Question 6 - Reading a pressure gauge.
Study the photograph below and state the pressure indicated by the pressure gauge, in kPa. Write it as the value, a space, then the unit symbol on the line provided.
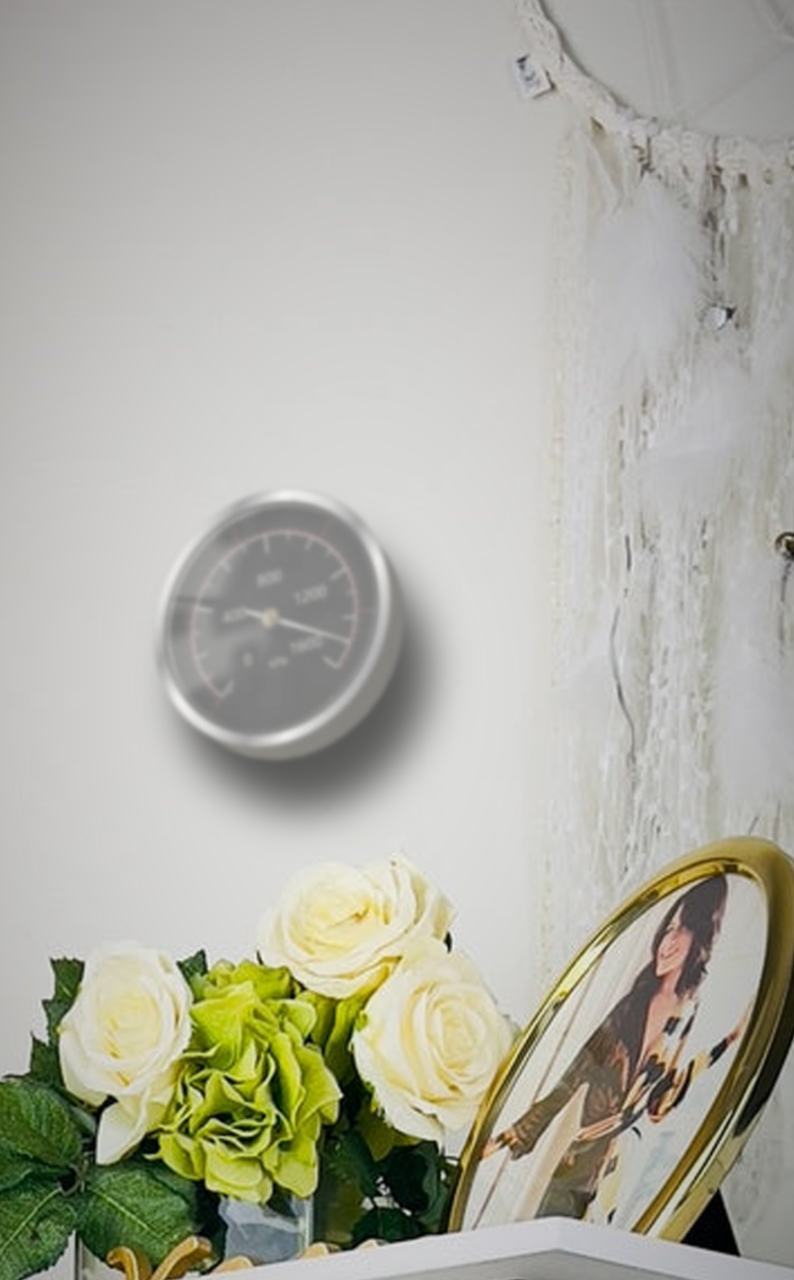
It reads 1500 kPa
